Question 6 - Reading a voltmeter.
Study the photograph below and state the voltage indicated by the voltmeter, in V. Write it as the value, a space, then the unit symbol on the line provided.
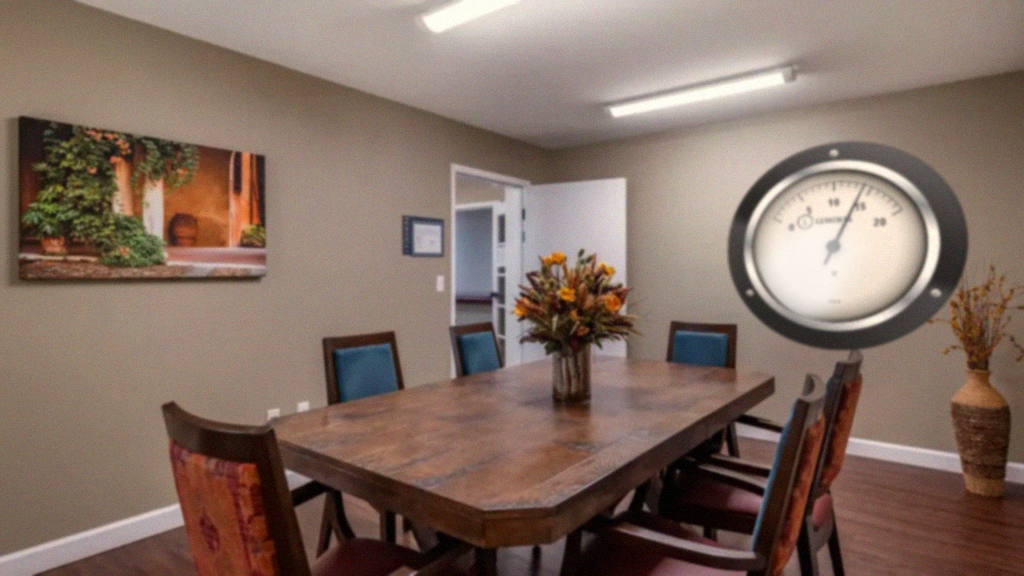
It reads 14 V
